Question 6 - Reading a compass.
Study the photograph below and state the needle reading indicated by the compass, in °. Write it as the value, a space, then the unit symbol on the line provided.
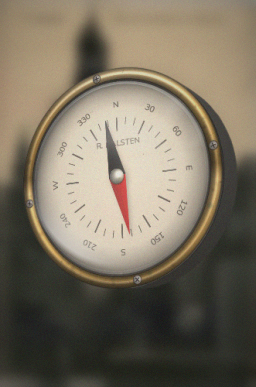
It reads 170 °
